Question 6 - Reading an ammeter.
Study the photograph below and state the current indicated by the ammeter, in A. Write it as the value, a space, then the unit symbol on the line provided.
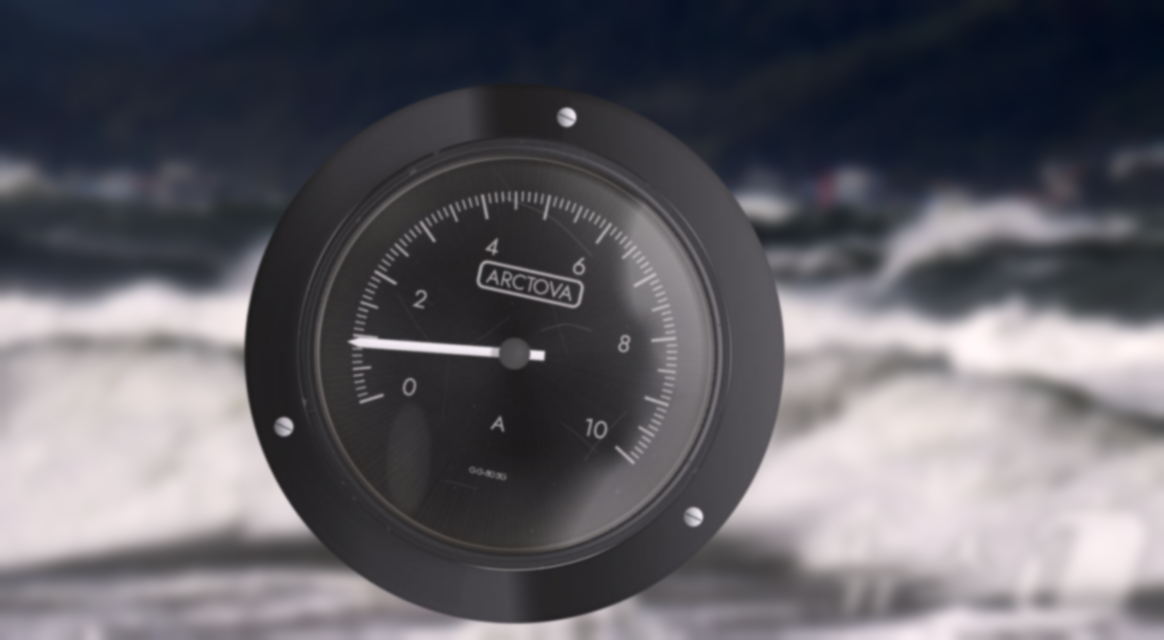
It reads 0.9 A
